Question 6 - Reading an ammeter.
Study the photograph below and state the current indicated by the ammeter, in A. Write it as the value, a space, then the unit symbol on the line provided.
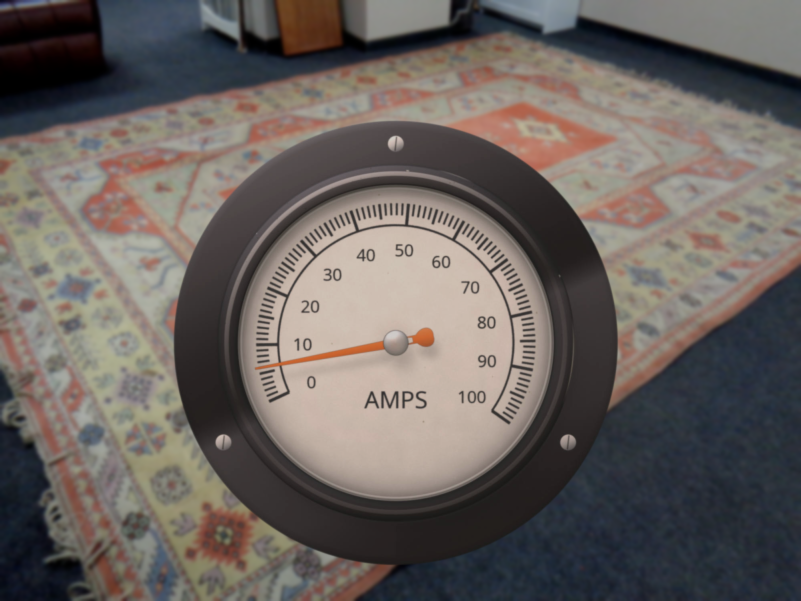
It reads 6 A
